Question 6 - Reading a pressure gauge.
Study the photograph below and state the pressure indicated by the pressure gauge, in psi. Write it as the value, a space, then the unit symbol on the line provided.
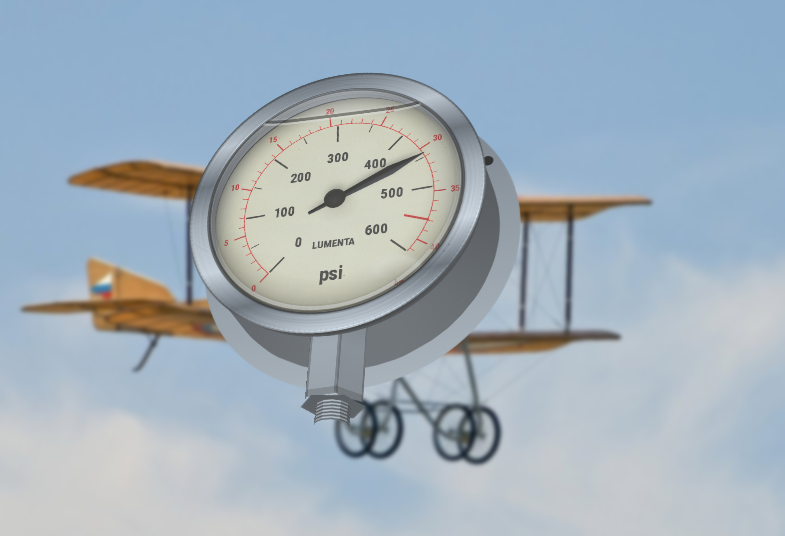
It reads 450 psi
